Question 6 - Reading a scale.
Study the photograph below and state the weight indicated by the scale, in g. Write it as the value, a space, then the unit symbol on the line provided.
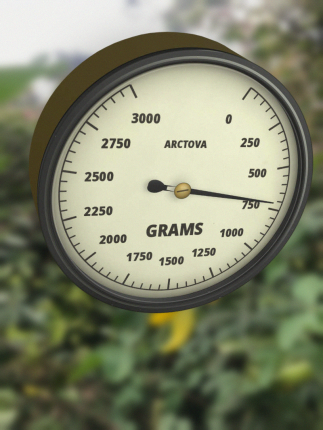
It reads 700 g
